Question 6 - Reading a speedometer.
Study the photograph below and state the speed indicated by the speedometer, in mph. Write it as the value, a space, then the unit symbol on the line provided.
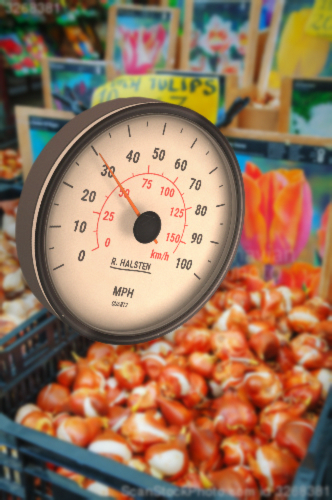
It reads 30 mph
